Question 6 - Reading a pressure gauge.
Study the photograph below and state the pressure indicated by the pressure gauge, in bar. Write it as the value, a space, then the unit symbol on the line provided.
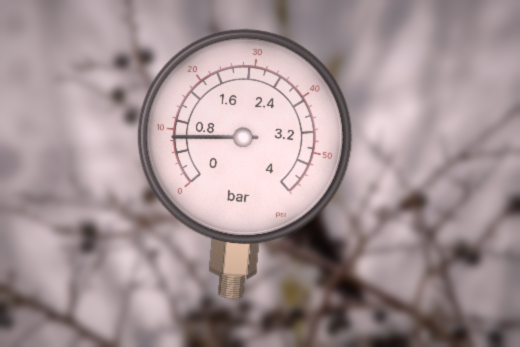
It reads 0.6 bar
